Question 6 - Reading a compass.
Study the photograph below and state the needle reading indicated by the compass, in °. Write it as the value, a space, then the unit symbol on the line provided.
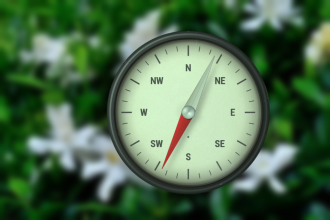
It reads 205 °
